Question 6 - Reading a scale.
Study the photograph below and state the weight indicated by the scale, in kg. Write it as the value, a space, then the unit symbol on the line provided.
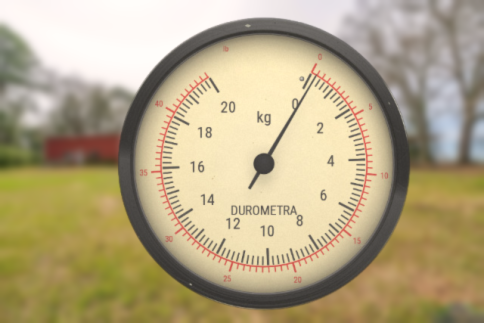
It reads 0.2 kg
